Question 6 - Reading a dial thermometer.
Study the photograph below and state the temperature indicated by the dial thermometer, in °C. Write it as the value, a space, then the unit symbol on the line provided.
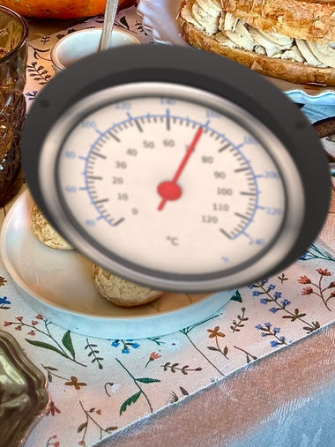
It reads 70 °C
